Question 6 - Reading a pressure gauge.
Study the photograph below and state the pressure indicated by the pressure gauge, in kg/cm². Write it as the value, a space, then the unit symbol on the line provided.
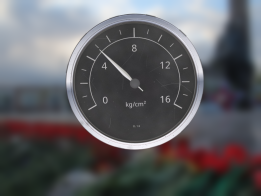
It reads 5 kg/cm²
